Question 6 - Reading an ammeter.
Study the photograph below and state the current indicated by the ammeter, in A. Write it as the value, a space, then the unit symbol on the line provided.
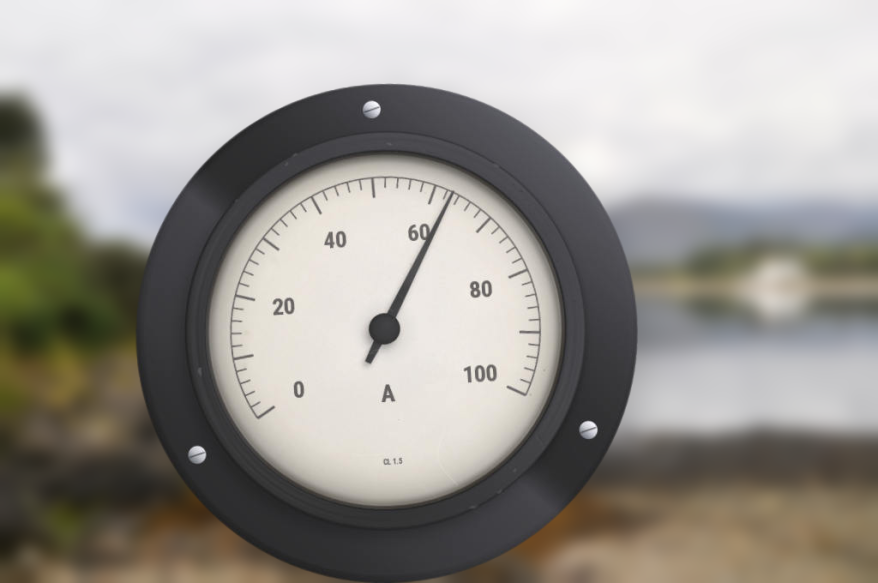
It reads 63 A
